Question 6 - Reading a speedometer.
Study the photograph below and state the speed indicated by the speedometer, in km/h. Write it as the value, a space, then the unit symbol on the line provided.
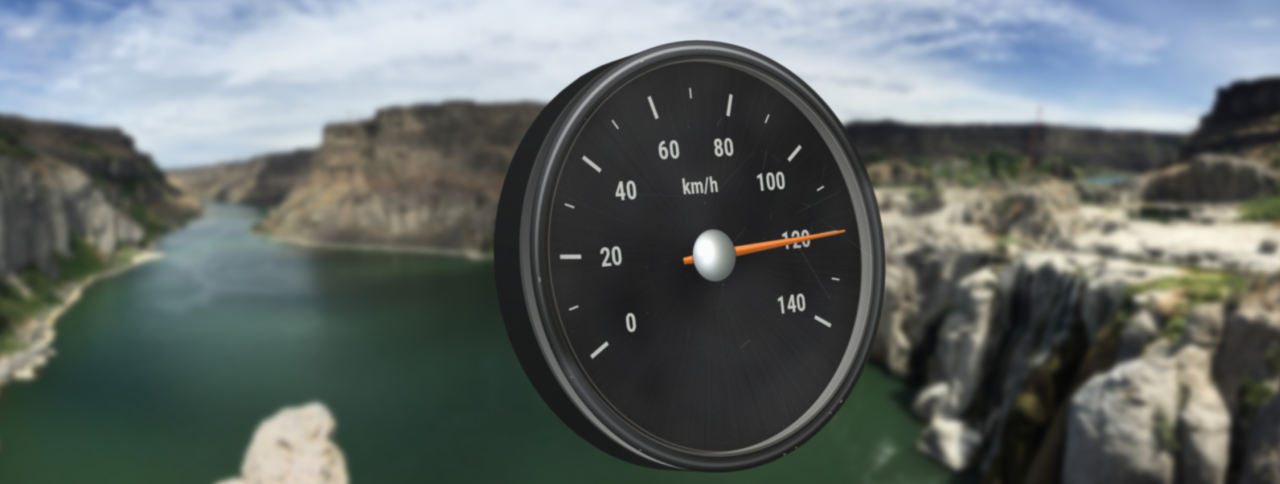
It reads 120 km/h
